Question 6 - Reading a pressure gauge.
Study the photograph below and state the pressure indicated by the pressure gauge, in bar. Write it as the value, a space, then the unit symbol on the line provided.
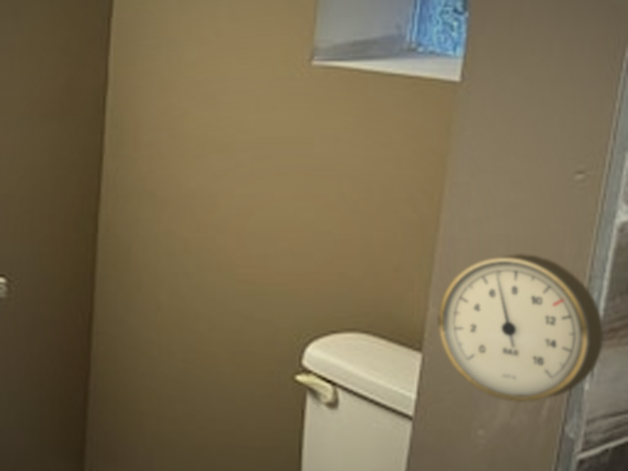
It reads 7 bar
